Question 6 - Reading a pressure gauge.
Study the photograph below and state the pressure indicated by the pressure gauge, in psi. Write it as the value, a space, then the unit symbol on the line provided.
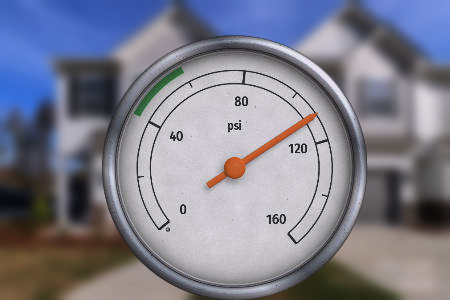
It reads 110 psi
